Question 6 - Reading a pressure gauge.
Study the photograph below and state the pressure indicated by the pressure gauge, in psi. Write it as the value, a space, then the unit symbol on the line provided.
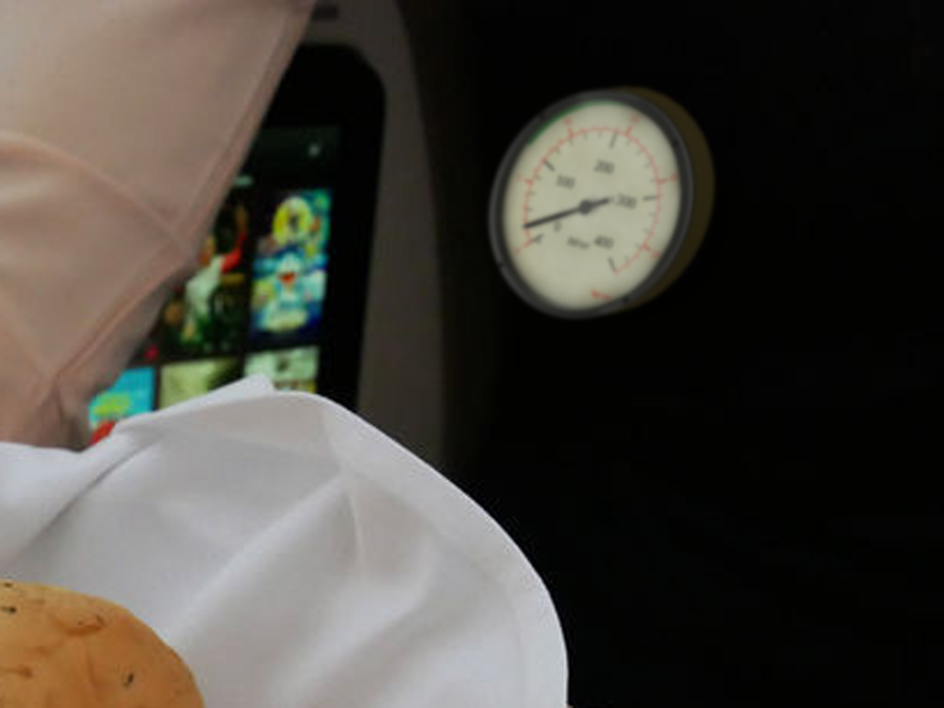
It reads 20 psi
